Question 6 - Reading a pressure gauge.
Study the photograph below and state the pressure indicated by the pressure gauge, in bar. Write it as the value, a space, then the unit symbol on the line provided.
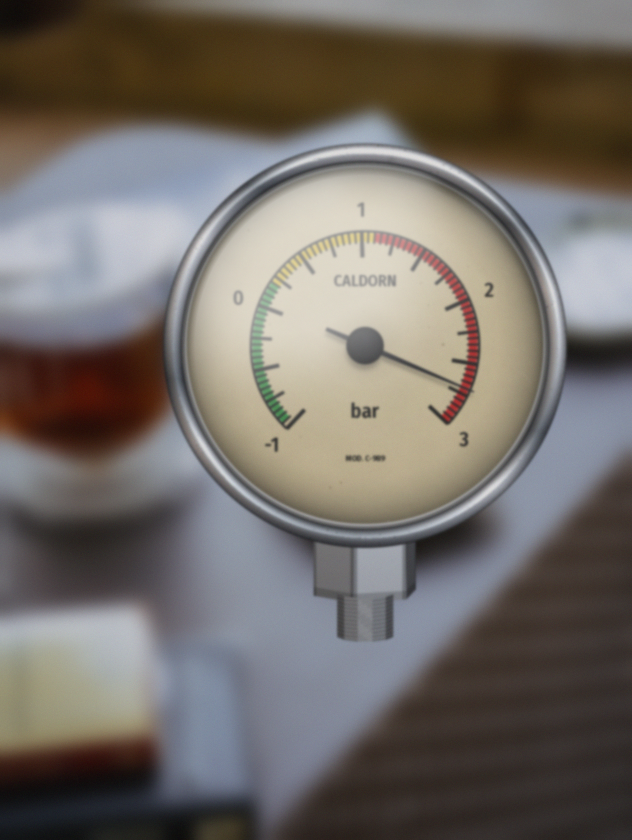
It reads 2.7 bar
